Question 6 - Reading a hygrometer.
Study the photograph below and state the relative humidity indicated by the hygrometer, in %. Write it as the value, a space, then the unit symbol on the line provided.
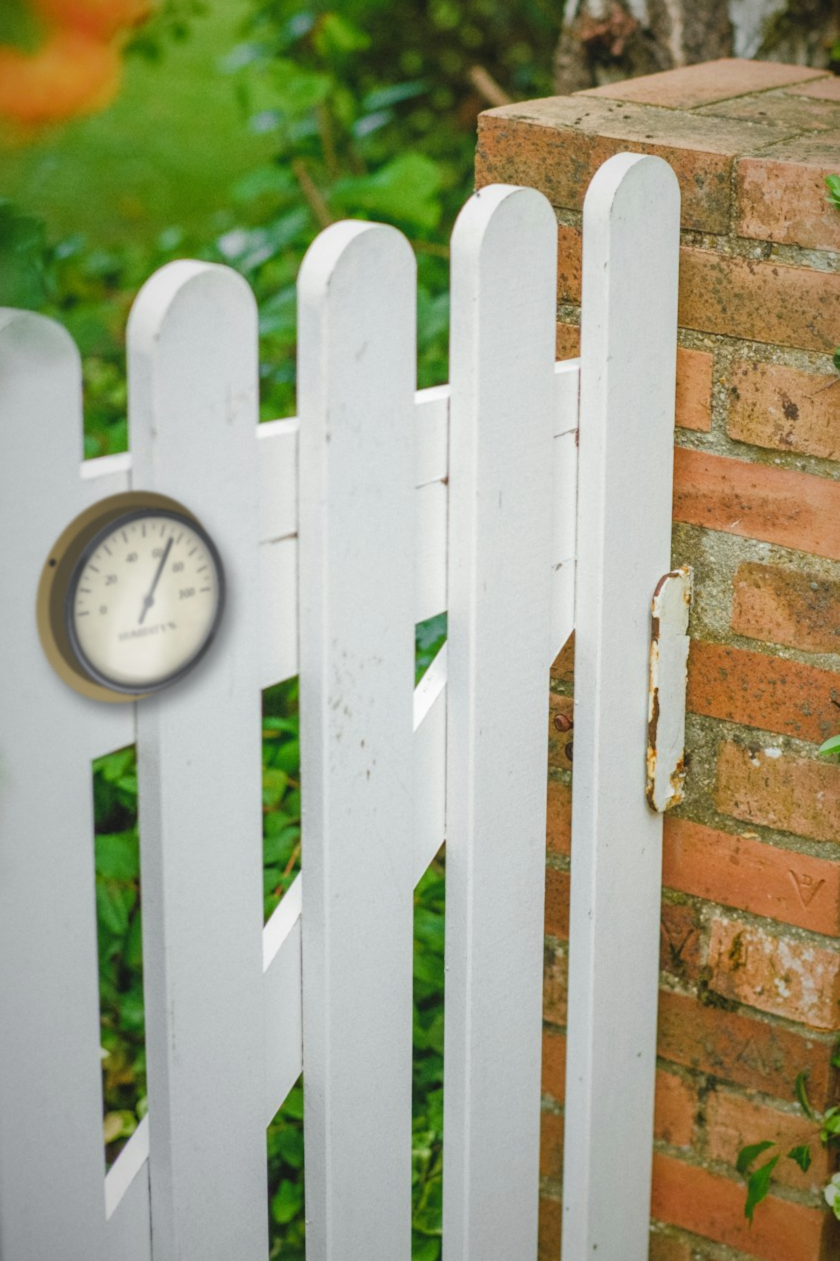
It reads 65 %
